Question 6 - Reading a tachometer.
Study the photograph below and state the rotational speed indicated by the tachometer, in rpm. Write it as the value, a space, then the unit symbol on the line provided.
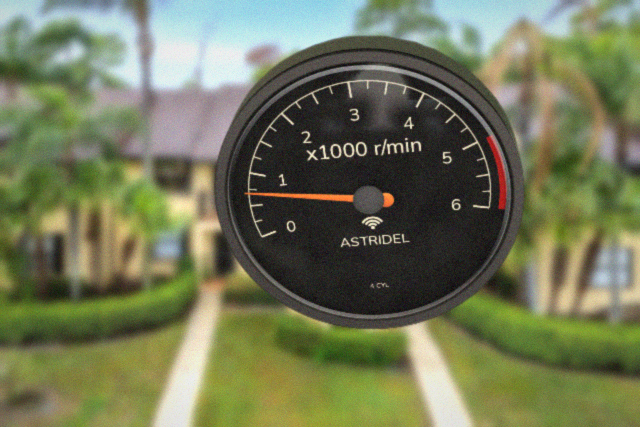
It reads 750 rpm
